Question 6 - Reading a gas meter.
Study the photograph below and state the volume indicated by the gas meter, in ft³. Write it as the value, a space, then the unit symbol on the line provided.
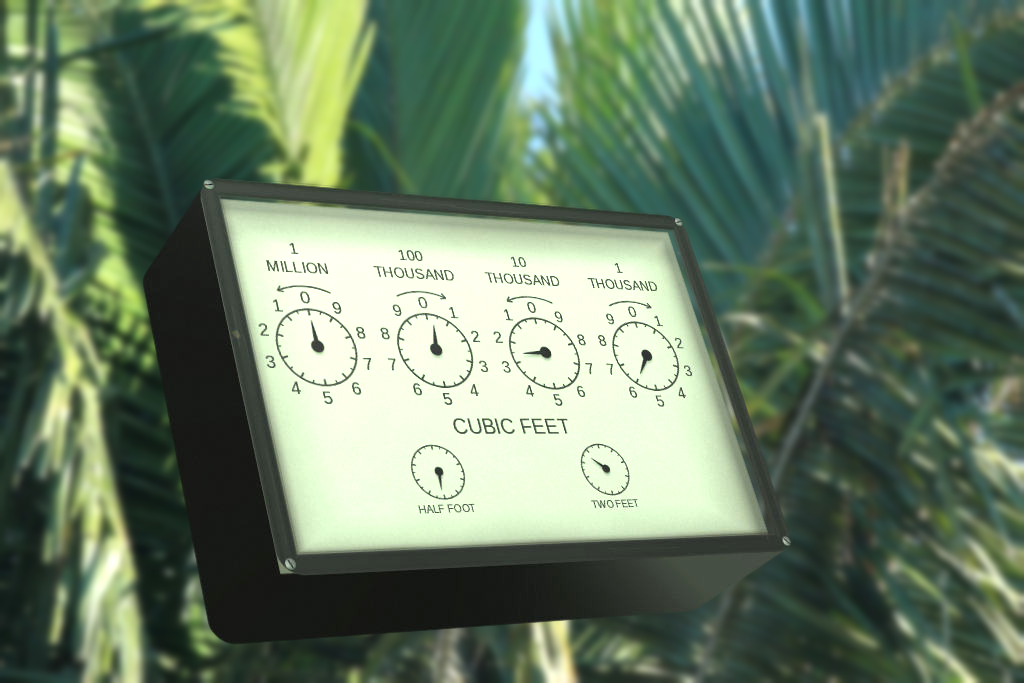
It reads 2600 ft³
